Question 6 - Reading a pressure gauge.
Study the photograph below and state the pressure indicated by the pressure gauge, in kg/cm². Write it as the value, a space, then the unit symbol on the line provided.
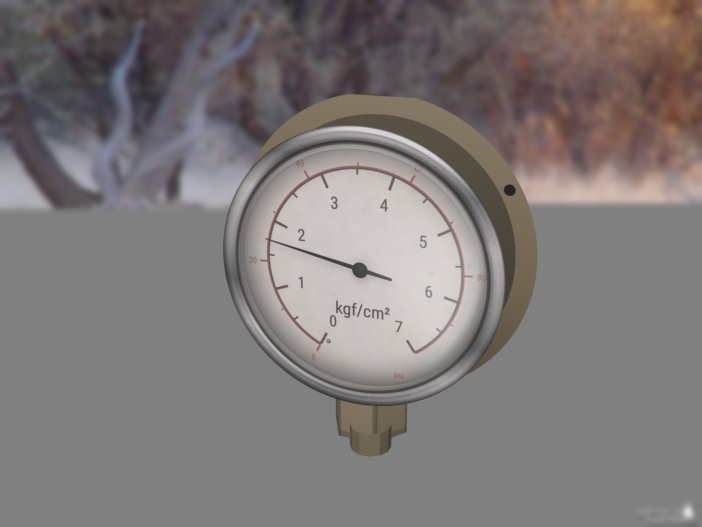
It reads 1.75 kg/cm²
